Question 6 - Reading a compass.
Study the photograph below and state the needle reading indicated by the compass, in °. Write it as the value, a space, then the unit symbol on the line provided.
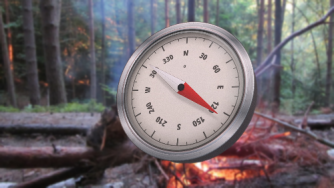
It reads 125 °
